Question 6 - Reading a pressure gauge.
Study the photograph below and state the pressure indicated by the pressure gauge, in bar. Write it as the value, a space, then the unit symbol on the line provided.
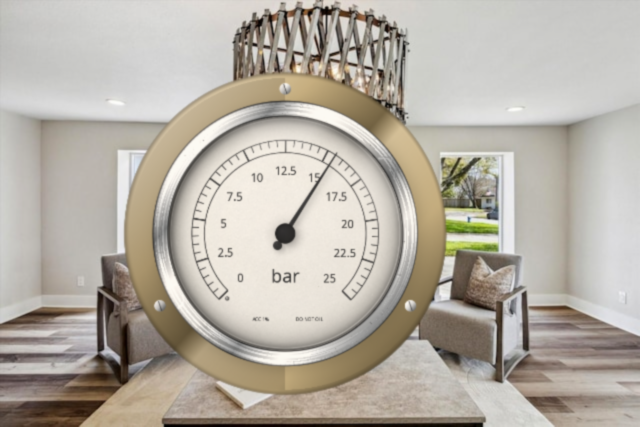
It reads 15.5 bar
